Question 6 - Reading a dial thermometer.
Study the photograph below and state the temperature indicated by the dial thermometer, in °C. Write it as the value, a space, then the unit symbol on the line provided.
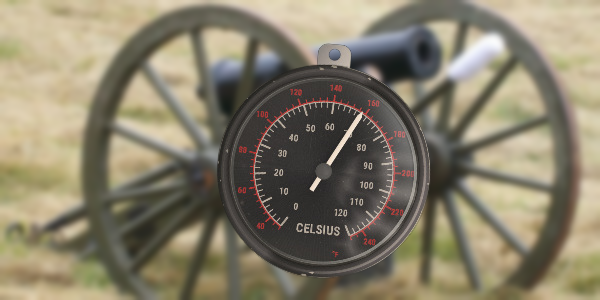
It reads 70 °C
